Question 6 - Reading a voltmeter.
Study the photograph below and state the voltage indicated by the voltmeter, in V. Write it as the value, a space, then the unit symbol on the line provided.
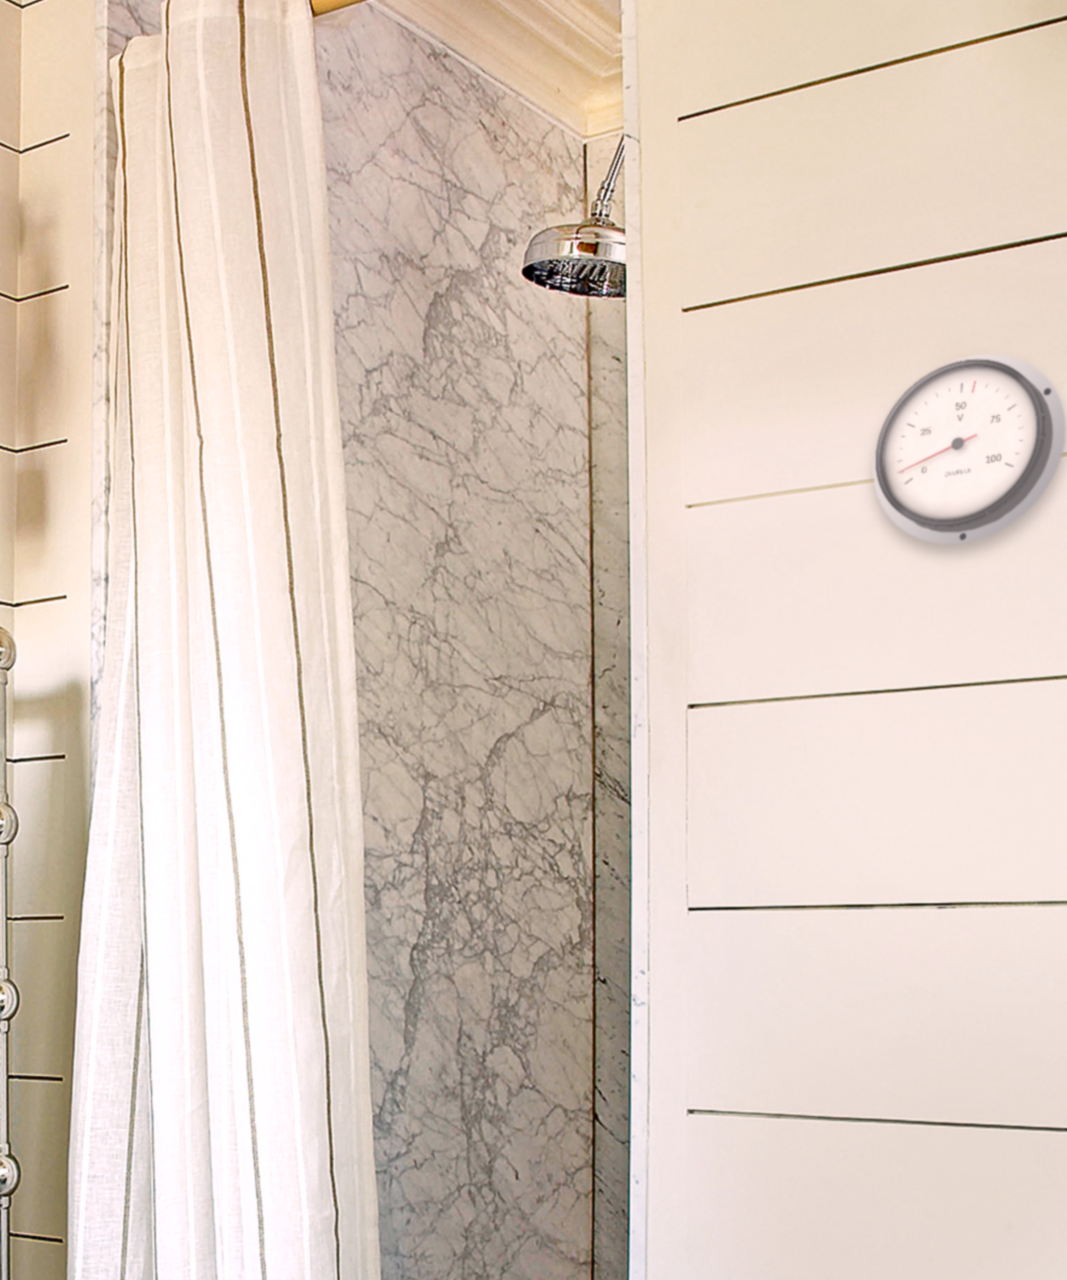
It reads 5 V
